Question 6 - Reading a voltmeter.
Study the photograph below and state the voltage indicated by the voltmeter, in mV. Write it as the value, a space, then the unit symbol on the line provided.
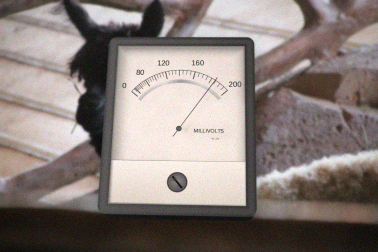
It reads 185 mV
